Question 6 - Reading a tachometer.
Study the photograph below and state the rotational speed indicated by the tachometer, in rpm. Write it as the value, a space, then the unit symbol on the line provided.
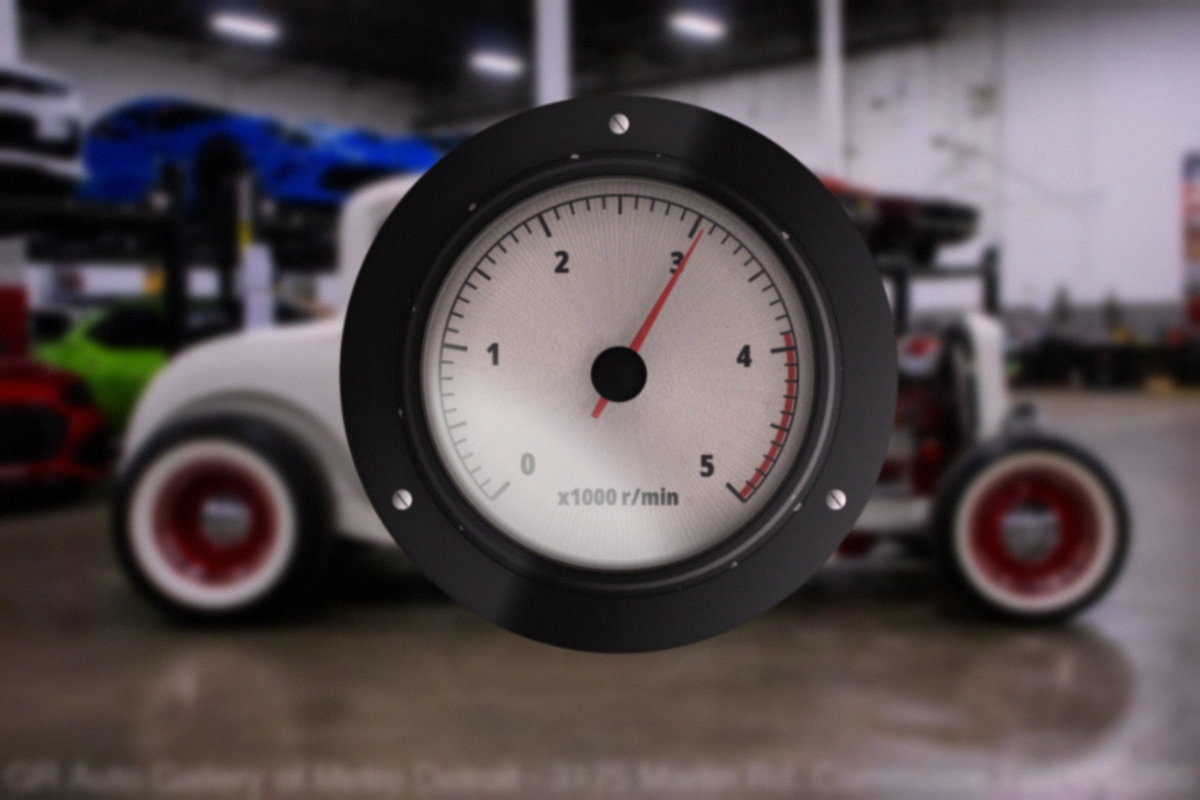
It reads 3050 rpm
